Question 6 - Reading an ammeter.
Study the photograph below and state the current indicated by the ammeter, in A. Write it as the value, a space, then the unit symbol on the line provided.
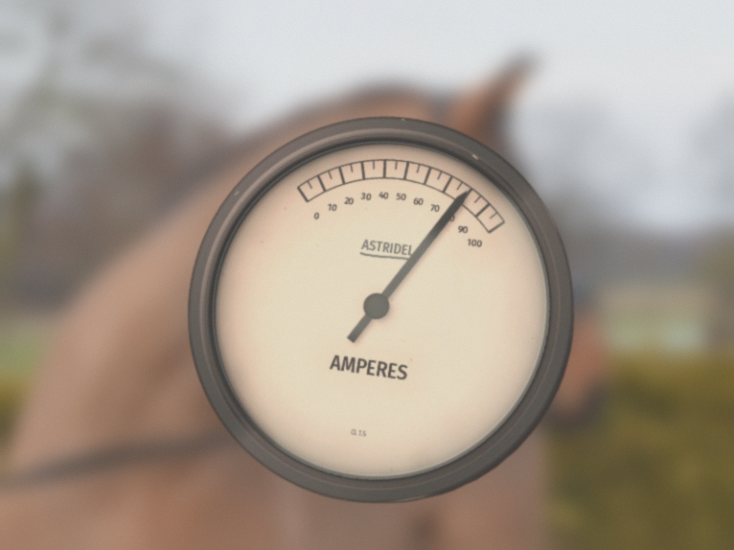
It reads 80 A
